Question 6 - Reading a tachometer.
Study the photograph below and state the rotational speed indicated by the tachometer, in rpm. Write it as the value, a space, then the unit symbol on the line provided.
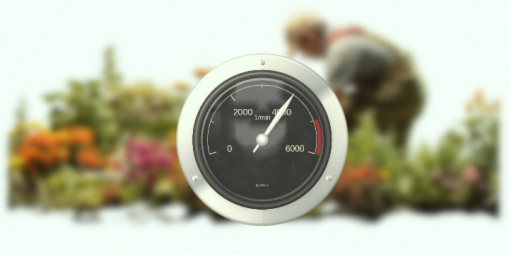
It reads 4000 rpm
